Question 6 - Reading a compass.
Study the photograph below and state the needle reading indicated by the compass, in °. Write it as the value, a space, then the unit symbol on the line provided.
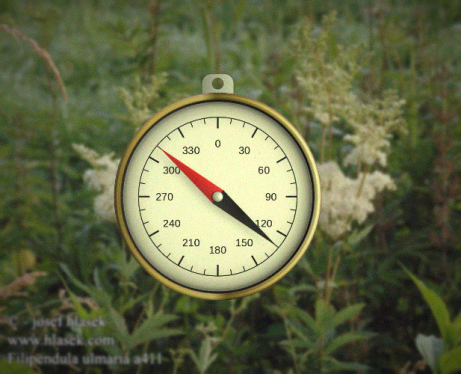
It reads 310 °
